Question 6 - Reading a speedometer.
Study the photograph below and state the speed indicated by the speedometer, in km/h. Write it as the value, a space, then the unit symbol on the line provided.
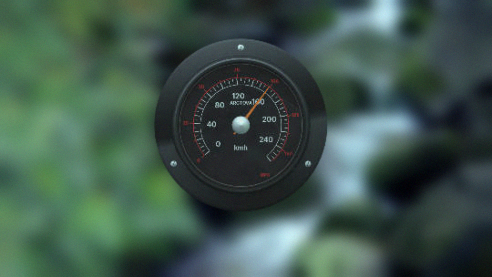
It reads 160 km/h
